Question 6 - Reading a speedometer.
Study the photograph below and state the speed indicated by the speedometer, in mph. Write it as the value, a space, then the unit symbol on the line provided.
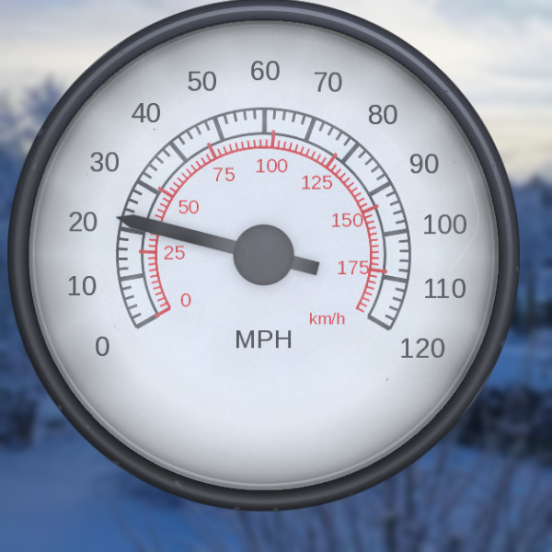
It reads 22 mph
